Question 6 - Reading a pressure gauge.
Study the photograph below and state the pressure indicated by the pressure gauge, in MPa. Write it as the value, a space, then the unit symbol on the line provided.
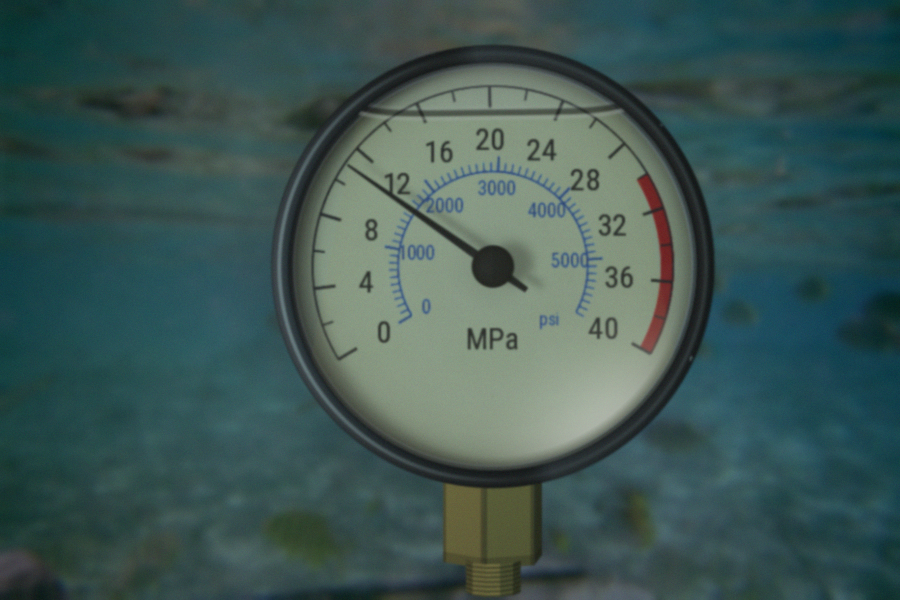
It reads 11 MPa
